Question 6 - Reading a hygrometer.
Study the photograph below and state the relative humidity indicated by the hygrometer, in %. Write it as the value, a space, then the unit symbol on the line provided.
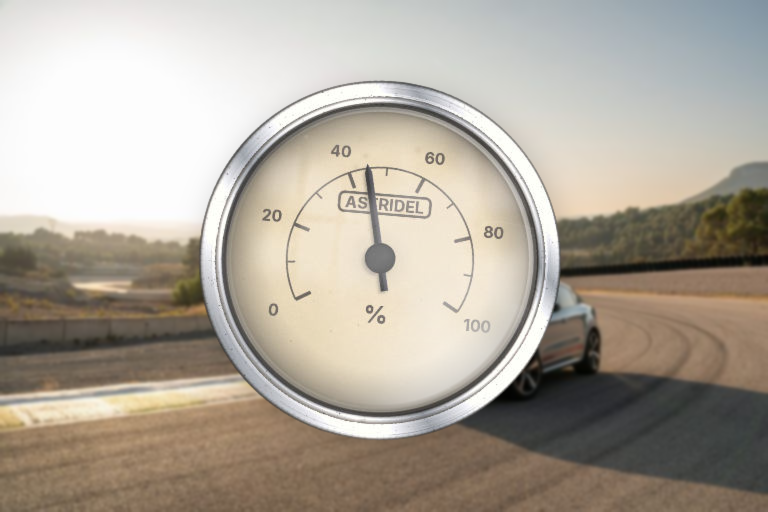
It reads 45 %
